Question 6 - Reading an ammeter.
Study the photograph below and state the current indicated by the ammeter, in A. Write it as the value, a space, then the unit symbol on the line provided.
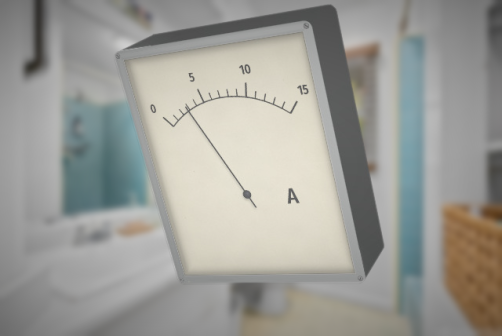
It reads 3 A
